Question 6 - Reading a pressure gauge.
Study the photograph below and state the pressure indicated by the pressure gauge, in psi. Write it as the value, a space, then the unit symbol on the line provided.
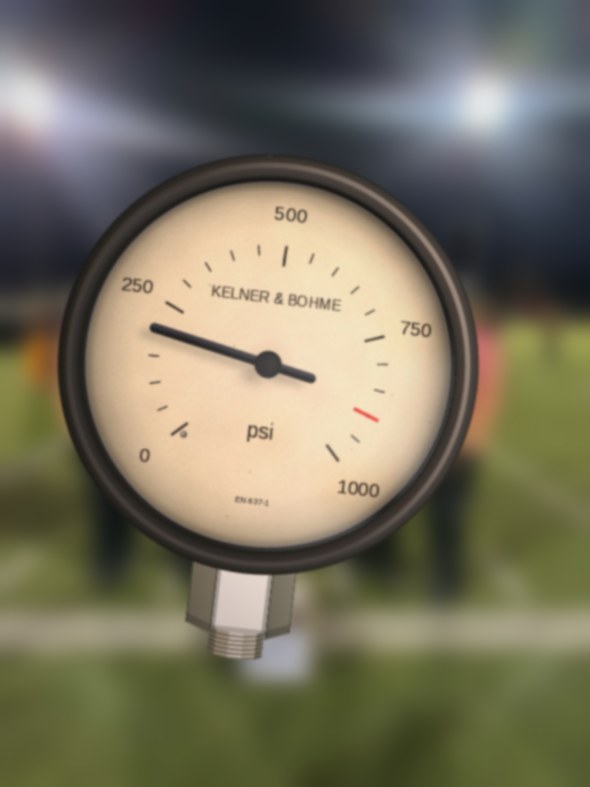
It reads 200 psi
